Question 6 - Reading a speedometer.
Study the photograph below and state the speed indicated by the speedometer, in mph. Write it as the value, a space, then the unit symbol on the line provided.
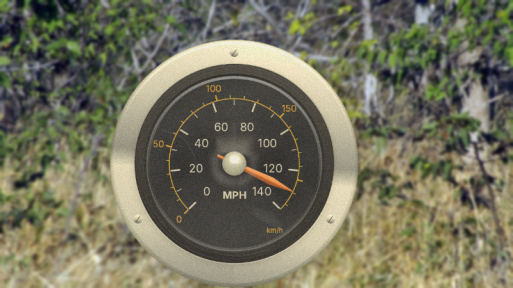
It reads 130 mph
